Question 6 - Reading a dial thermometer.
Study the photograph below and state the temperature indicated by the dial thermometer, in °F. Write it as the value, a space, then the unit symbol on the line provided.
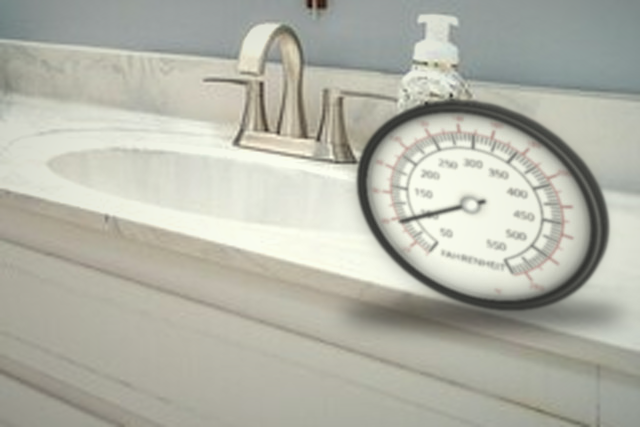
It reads 100 °F
